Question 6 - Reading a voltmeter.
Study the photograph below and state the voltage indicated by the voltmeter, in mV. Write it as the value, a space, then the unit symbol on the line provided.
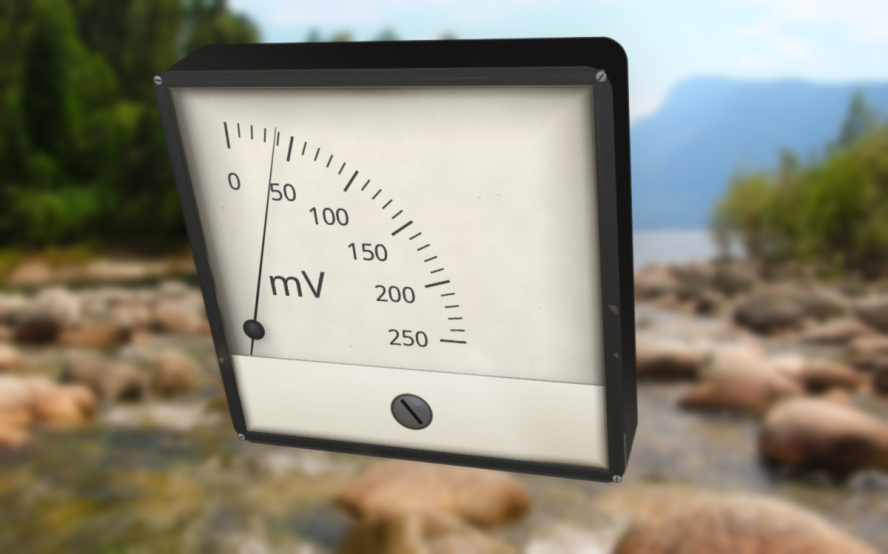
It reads 40 mV
